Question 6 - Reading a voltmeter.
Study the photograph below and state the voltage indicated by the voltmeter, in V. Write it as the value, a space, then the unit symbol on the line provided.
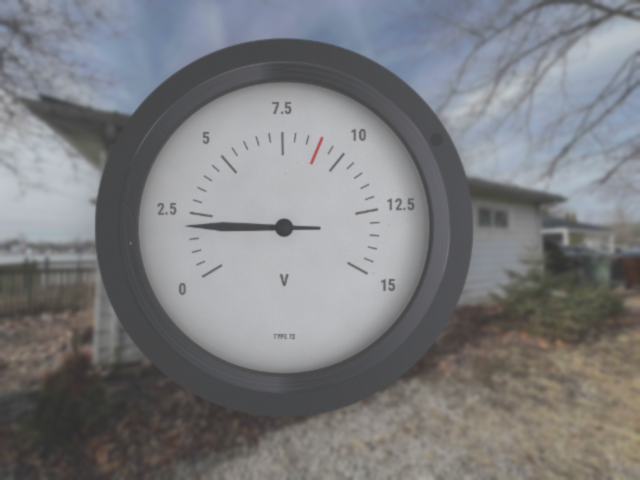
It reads 2 V
